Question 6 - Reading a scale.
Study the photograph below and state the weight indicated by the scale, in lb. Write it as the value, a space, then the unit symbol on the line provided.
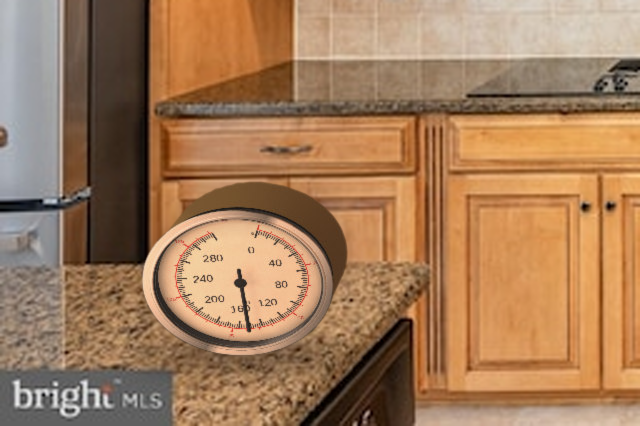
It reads 150 lb
